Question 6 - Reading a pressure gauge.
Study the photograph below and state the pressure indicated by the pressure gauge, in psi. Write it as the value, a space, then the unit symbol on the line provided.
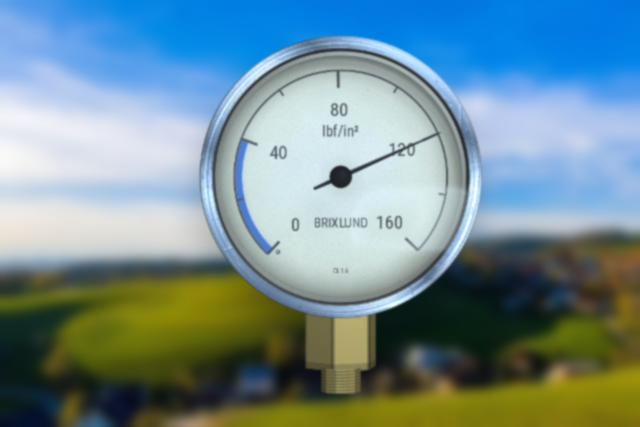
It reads 120 psi
